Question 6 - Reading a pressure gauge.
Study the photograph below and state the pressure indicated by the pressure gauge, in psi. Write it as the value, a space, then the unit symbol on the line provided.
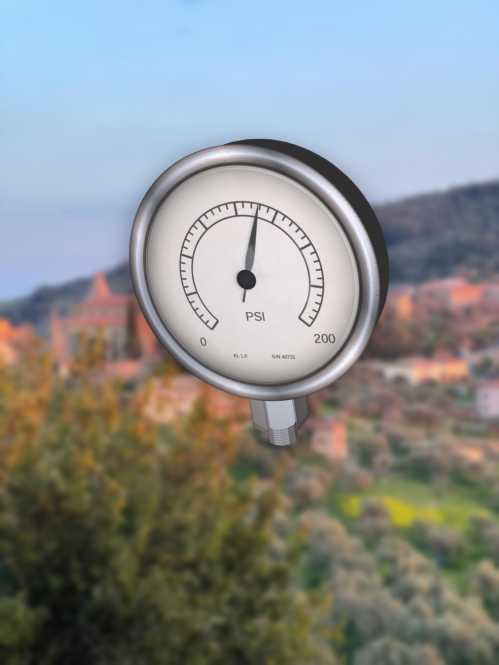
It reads 115 psi
